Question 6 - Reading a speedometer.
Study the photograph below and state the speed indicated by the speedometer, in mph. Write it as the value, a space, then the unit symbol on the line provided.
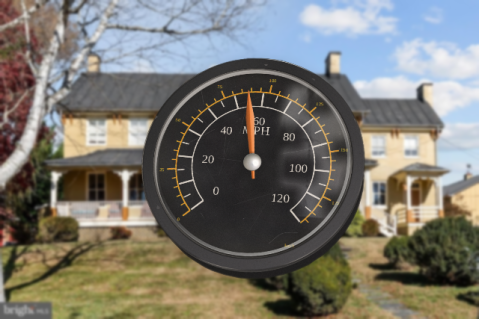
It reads 55 mph
